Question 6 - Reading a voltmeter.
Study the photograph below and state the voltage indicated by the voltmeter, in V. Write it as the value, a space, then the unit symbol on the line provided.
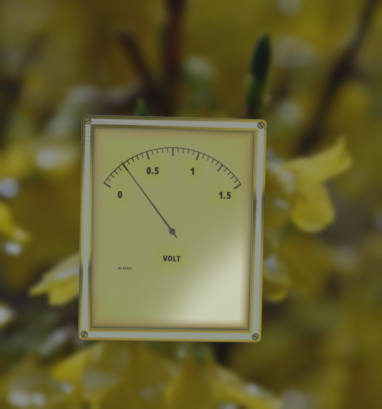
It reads 0.25 V
